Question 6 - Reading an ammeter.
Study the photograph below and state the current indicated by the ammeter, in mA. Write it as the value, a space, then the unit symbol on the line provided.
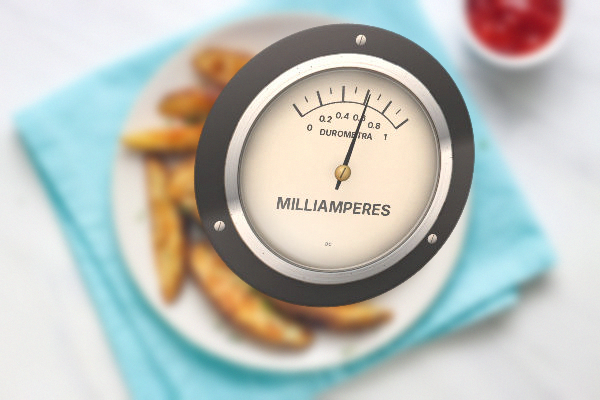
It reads 0.6 mA
